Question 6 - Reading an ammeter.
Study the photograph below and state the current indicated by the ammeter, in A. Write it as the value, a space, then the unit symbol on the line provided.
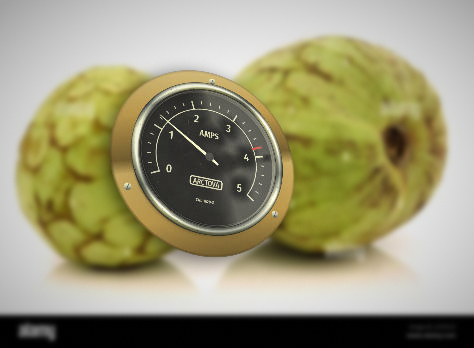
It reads 1.2 A
